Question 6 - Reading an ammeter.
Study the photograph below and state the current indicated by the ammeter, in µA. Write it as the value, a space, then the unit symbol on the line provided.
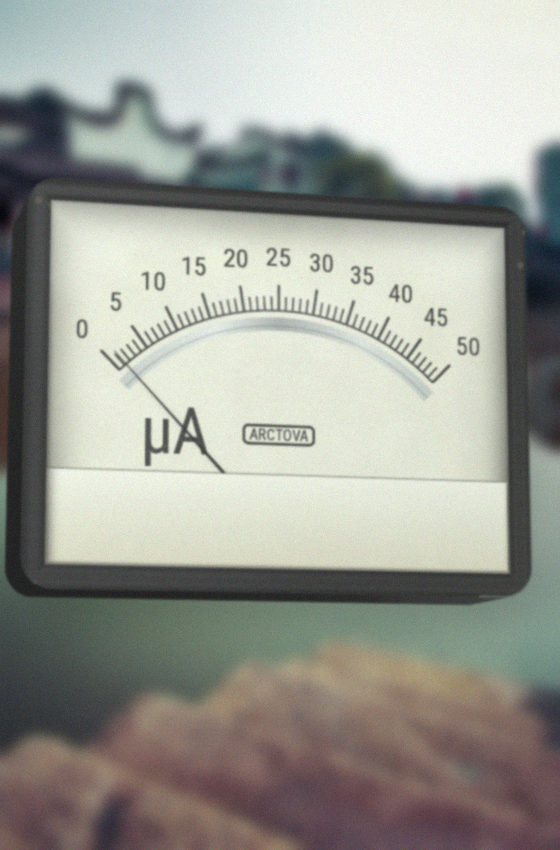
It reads 1 µA
